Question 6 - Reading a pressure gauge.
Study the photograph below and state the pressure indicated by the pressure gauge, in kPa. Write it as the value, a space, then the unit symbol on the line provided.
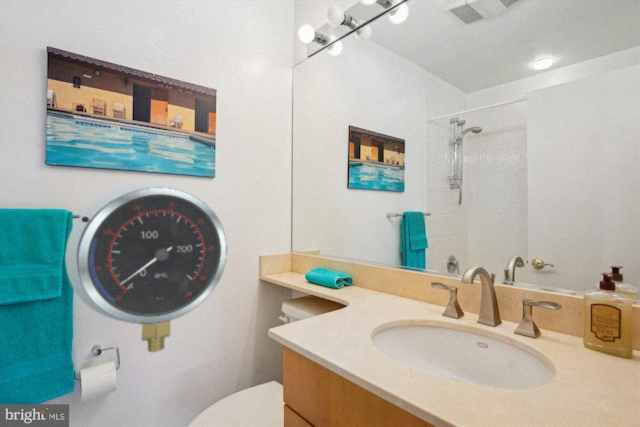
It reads 10 kPa
